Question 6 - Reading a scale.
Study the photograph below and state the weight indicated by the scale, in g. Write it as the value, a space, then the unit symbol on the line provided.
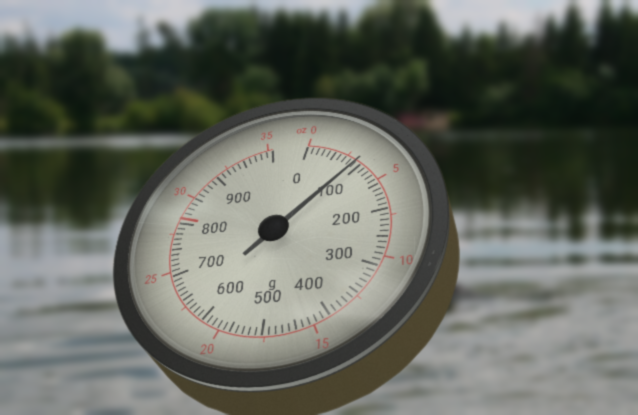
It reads 100 g
